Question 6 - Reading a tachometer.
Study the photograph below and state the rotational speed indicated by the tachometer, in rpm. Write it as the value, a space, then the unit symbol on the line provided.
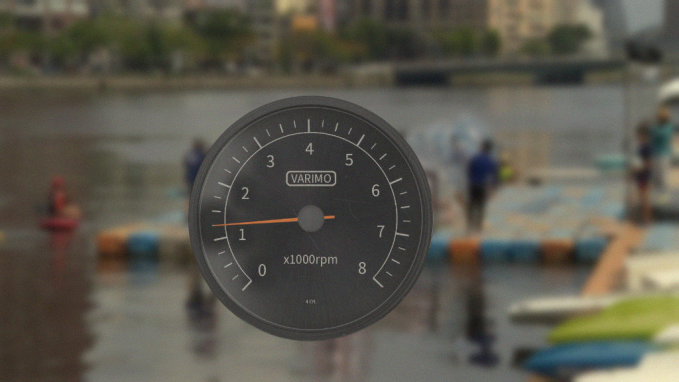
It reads 1250 rpm
